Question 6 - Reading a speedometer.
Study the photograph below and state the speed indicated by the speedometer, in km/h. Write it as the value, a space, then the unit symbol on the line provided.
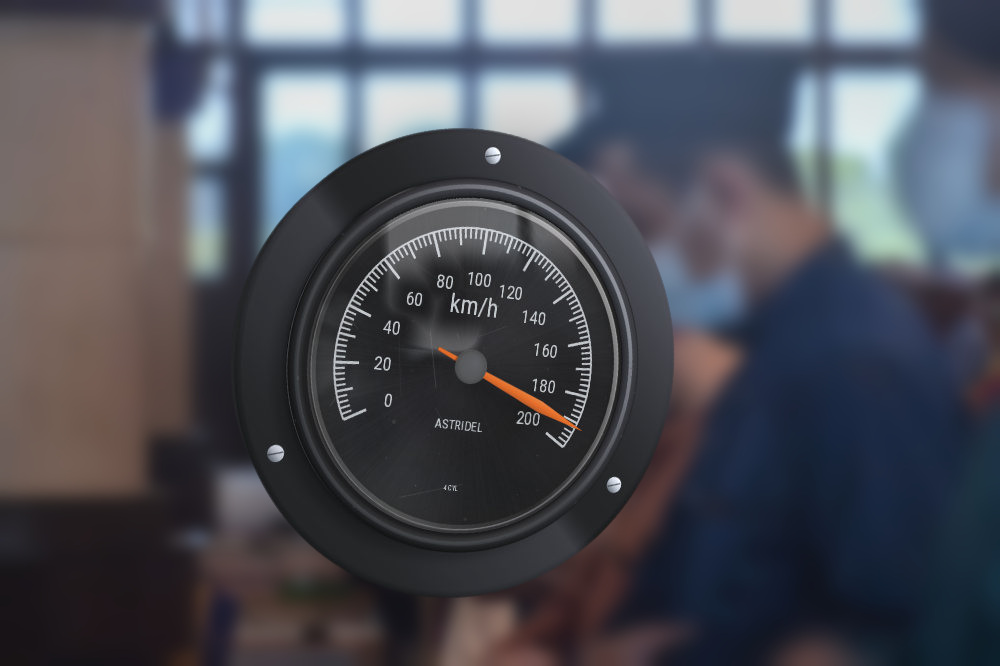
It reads 192 km/h
